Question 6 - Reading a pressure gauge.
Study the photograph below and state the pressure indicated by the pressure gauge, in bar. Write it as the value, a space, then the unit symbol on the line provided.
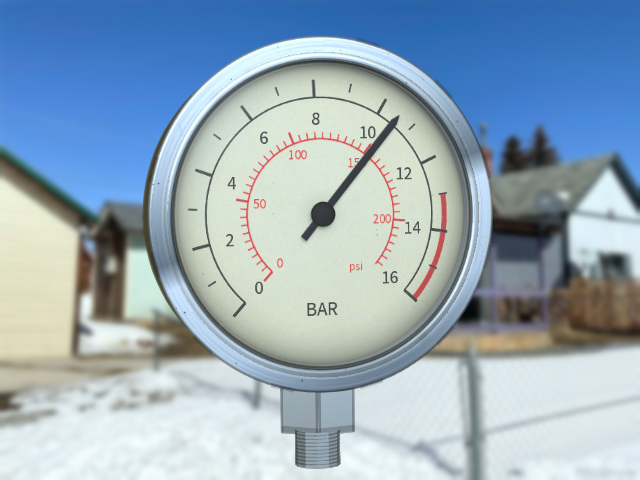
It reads 10.5 bar
